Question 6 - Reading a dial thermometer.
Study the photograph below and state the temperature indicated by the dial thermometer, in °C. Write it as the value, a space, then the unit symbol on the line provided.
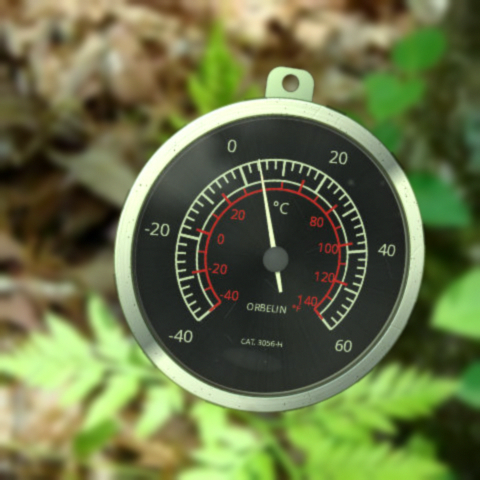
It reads 4 °C
